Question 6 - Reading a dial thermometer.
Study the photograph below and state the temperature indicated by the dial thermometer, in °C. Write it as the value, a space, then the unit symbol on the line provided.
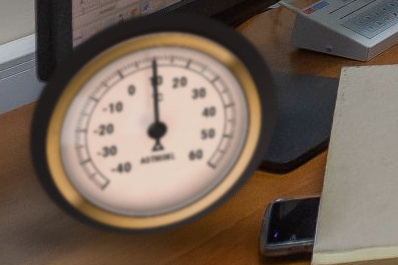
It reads 10 °C
